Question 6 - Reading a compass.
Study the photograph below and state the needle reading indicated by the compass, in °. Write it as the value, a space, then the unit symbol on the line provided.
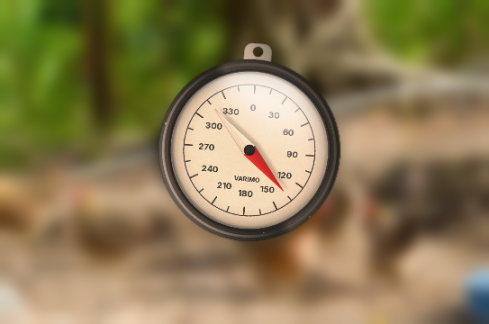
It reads 135 °
